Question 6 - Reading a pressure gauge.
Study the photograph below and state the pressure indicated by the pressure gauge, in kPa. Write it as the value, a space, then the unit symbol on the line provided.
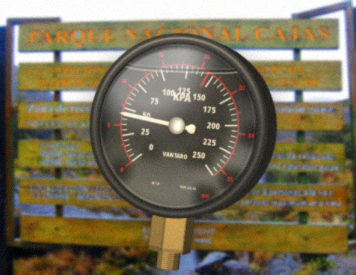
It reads 45 kPa
